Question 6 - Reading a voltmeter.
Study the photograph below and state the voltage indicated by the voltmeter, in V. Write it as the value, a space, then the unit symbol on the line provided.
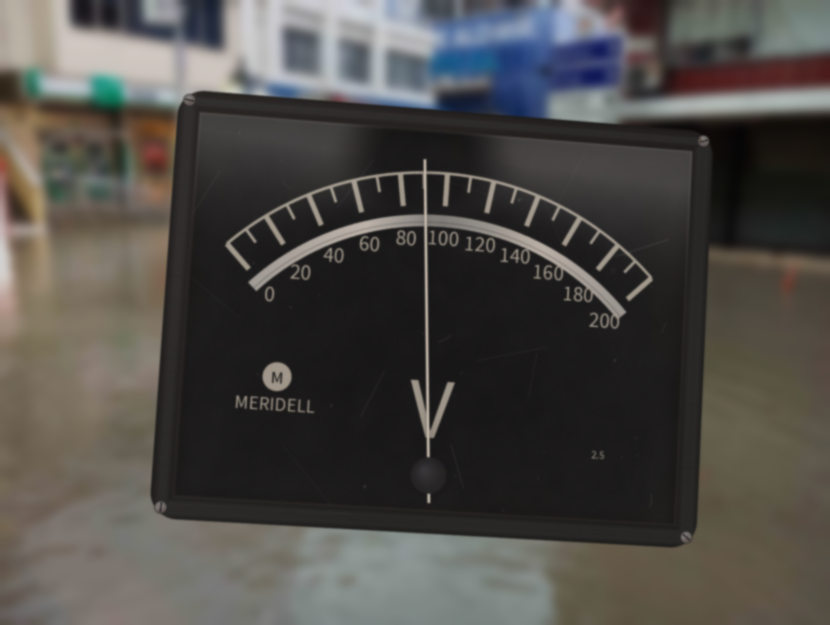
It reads 90 V
